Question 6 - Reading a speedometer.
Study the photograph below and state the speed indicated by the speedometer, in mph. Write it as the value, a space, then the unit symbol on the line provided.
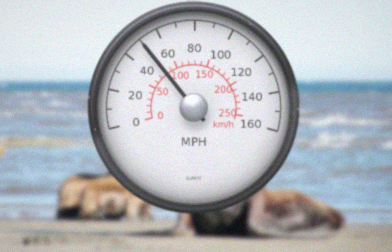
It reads 50 mph
